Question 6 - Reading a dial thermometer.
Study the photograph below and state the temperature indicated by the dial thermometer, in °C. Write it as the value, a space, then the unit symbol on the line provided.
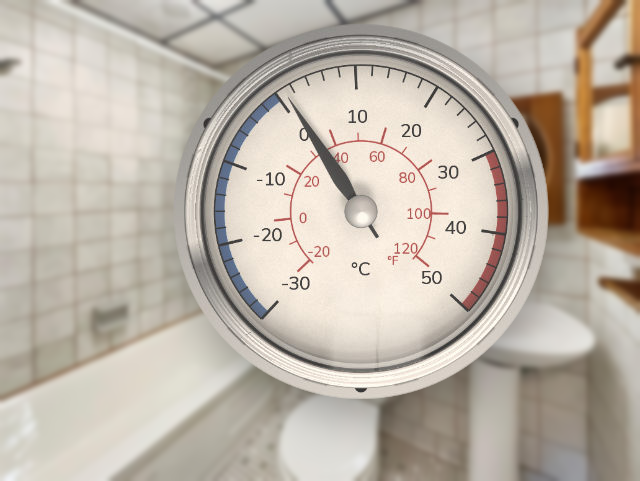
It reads 1 °C
